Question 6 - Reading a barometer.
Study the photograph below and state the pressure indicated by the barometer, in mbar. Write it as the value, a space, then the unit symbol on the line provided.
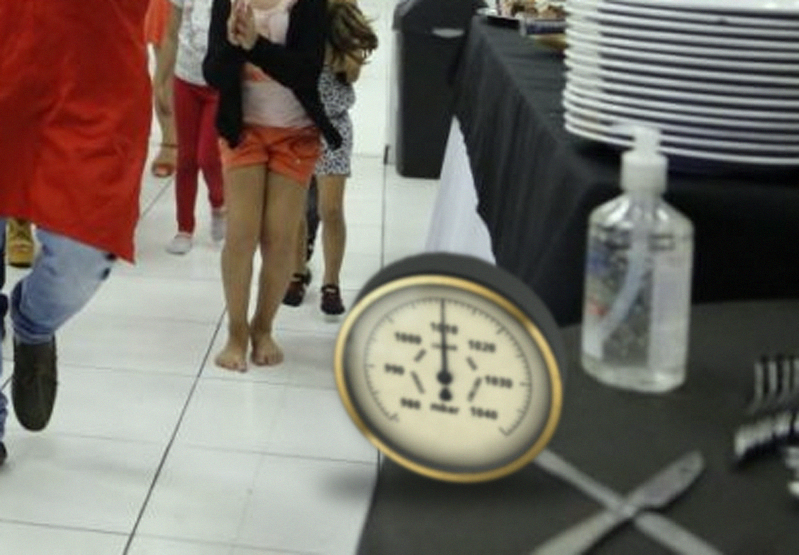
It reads 1010 mbar
